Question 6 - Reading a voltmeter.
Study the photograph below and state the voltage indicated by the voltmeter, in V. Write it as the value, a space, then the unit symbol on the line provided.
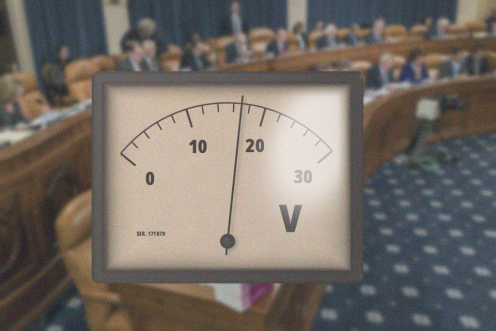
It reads 17 V
